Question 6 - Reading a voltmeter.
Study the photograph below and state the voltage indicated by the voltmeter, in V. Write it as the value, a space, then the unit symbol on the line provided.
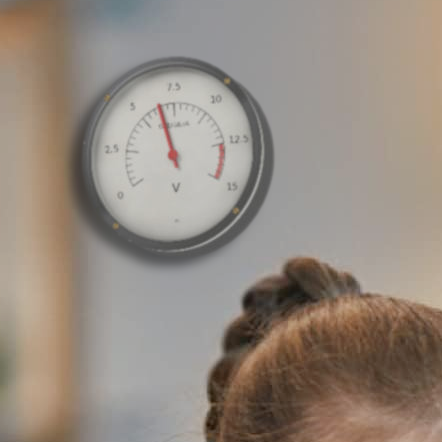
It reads 6.5 V
